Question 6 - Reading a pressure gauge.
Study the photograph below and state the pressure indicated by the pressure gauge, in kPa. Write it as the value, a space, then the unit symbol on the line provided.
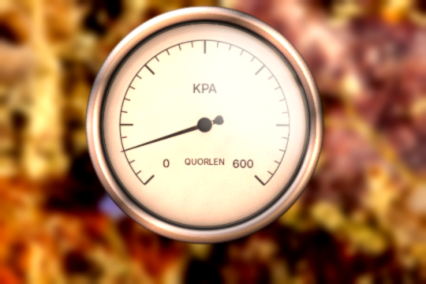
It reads 60 kPa
